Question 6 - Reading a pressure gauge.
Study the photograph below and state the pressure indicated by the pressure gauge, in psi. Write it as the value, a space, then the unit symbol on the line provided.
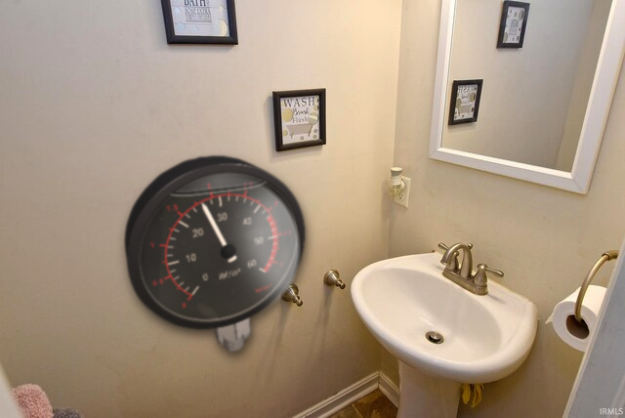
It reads 26 psi
